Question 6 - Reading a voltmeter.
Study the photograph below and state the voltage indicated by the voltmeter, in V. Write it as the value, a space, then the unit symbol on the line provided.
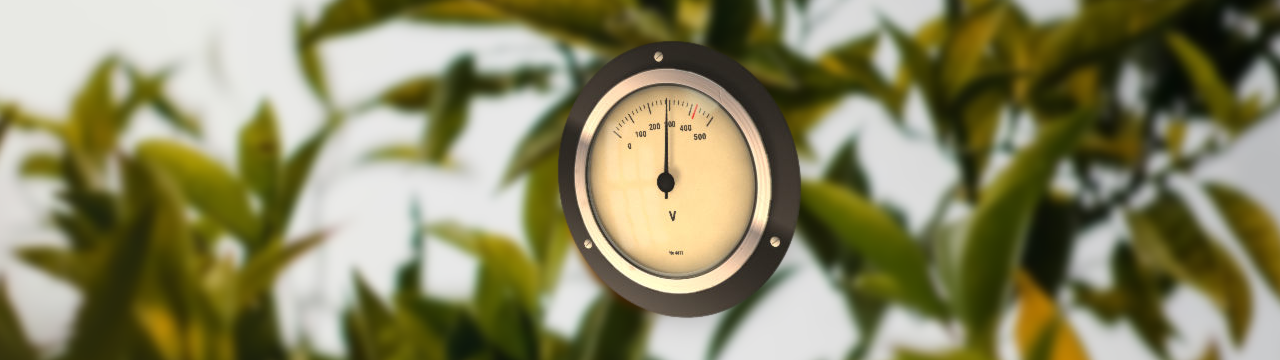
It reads 300 V
